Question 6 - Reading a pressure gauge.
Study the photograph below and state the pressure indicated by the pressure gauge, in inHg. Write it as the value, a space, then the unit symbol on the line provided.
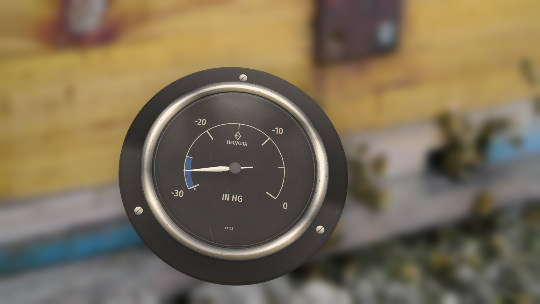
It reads -27.5 inHg
